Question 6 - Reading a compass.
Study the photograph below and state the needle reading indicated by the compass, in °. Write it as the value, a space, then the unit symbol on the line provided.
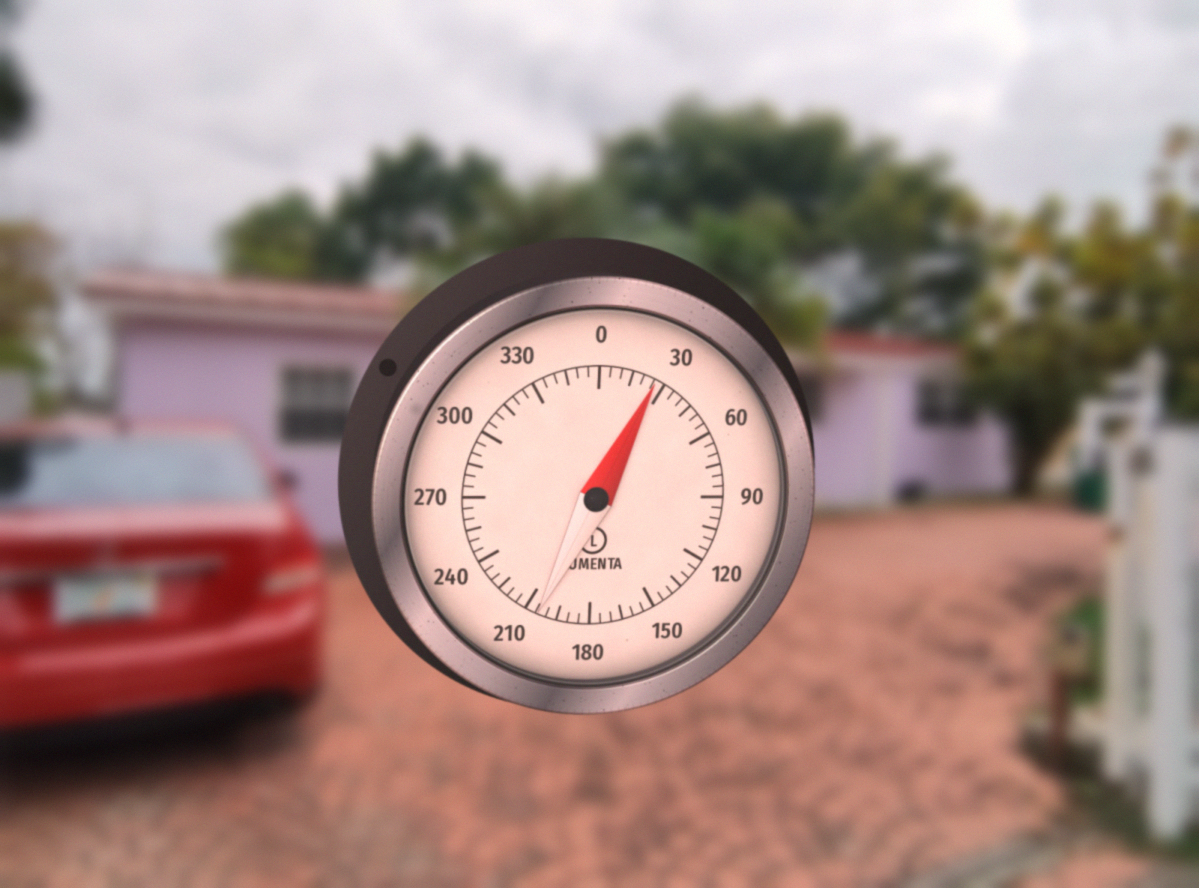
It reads 25 °
